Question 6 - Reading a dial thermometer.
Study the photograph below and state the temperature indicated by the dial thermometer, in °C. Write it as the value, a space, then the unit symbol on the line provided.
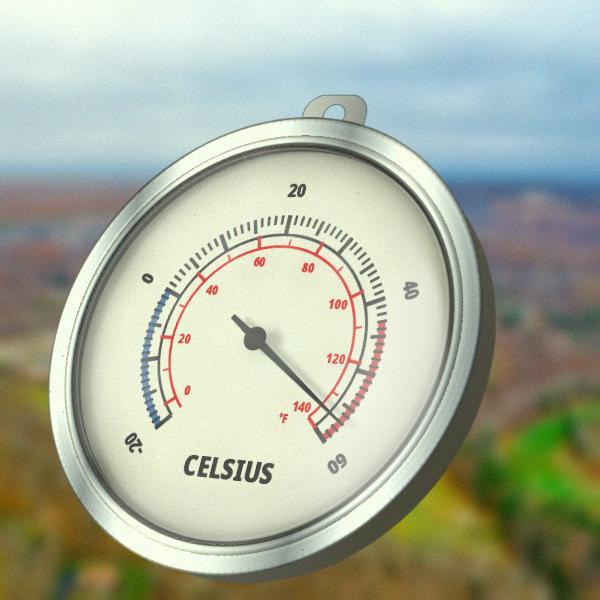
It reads 57 °C
